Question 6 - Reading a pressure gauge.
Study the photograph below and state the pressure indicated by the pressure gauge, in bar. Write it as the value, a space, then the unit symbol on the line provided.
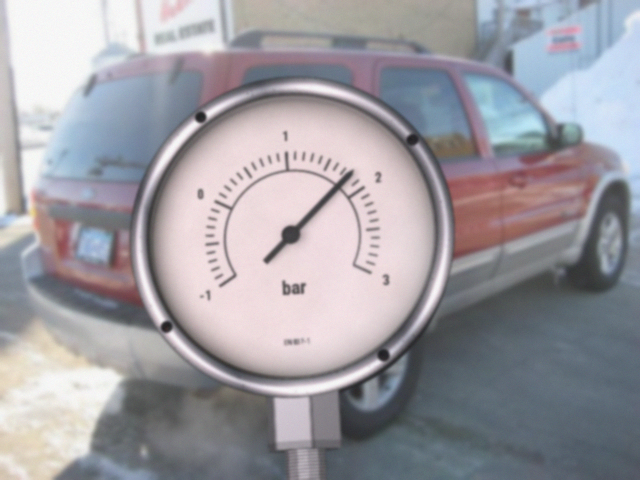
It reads 1.8 bar
